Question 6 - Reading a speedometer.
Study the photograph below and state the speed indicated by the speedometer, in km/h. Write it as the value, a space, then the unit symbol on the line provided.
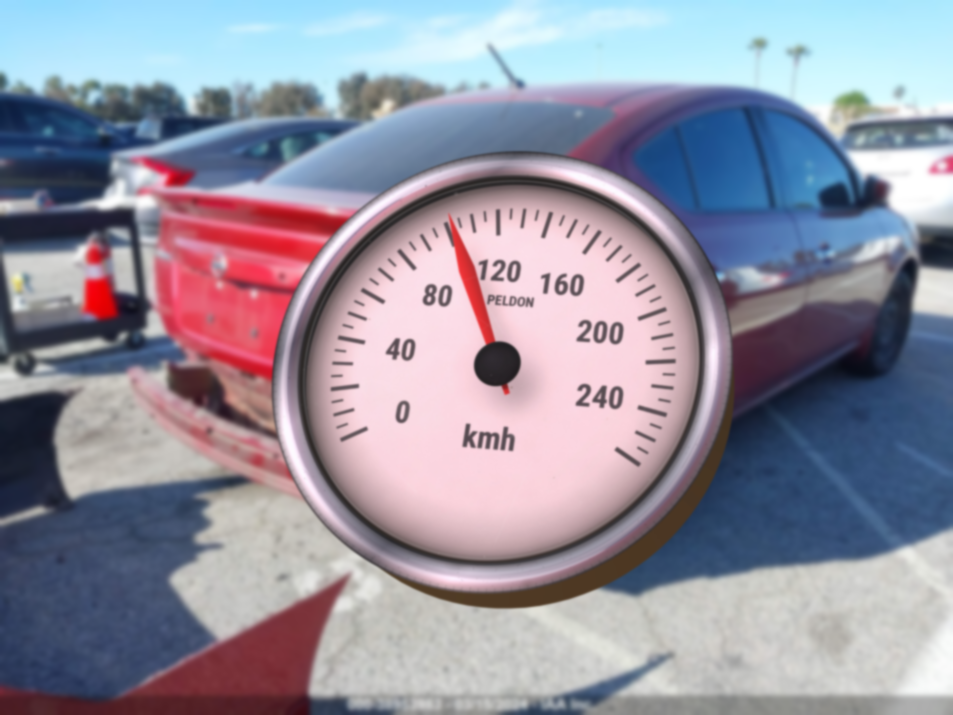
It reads 102.5 km/h
